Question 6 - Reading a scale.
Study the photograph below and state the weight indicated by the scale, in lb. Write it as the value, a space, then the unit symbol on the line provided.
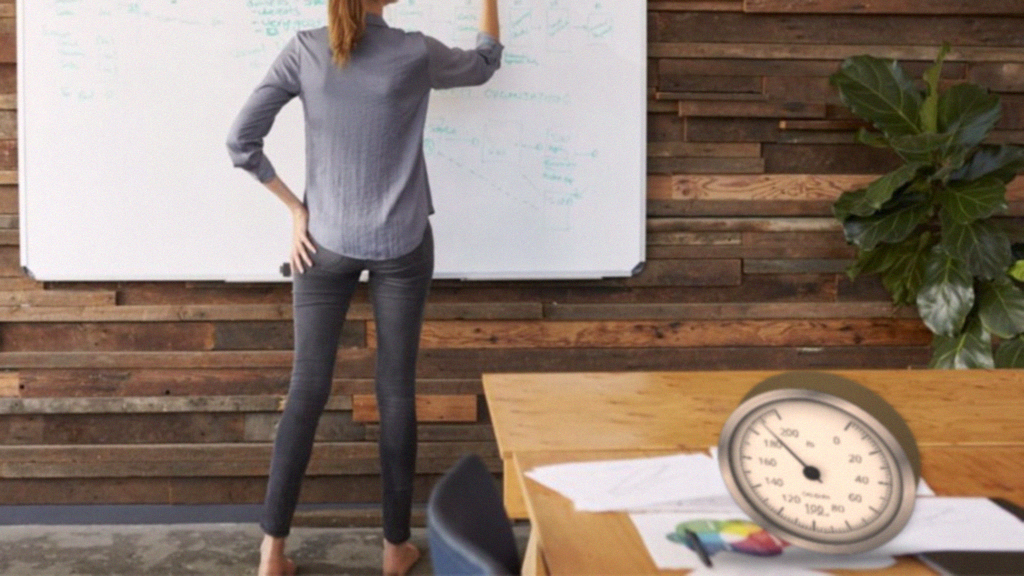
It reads 190 lb
